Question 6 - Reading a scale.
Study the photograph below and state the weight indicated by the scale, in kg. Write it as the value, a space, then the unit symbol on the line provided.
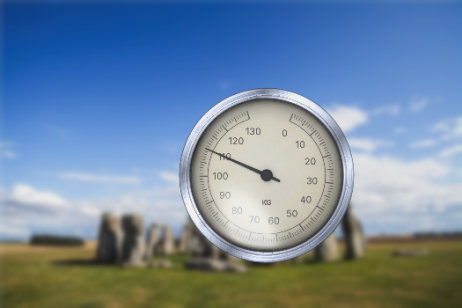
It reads 110 kg
